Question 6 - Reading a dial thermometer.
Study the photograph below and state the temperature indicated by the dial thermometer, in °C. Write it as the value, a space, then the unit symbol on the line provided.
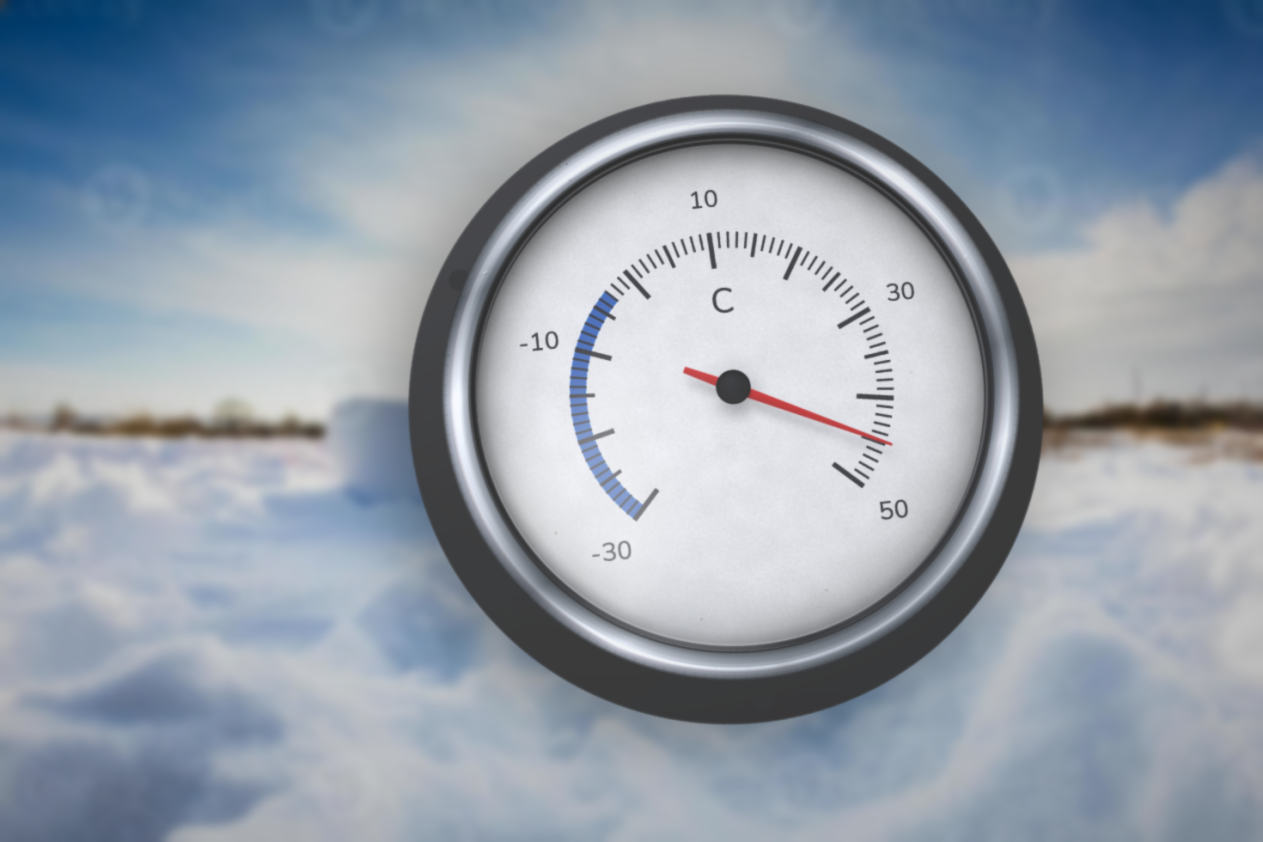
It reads 45 °C
